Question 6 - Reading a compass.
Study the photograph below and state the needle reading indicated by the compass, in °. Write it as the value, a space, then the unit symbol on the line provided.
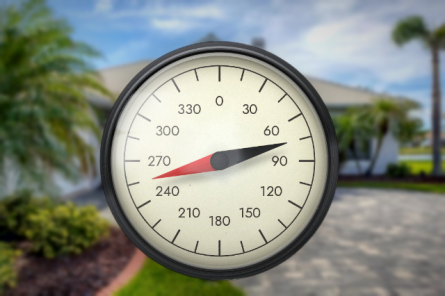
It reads 255 °
